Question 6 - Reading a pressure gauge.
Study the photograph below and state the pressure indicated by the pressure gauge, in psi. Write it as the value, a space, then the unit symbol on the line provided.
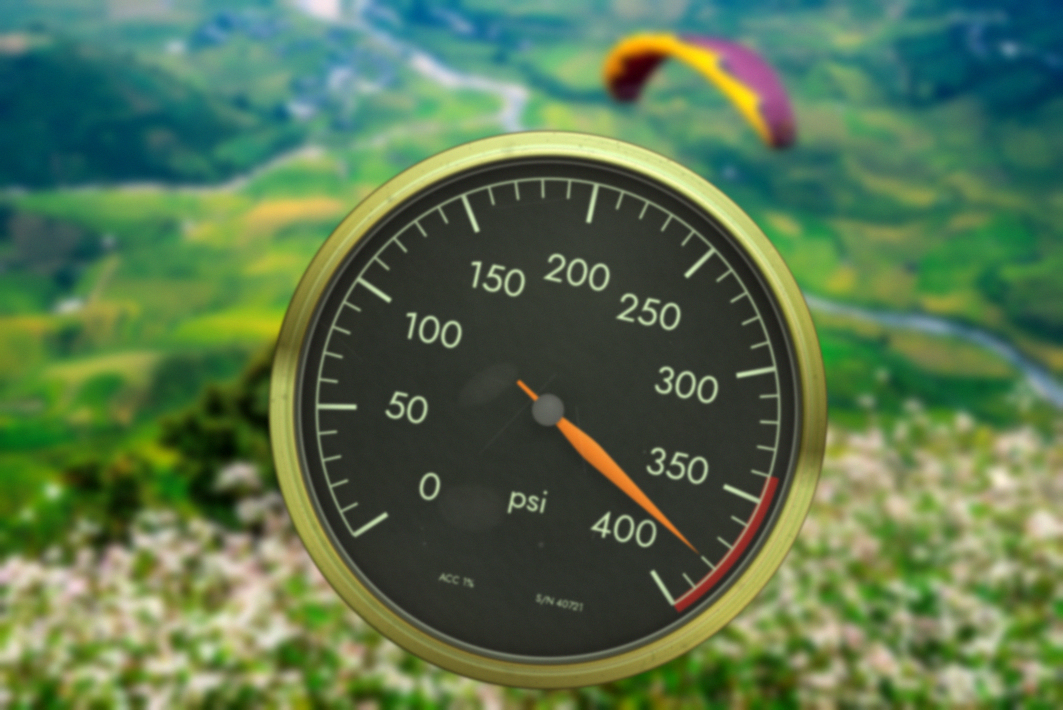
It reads 380 psi
